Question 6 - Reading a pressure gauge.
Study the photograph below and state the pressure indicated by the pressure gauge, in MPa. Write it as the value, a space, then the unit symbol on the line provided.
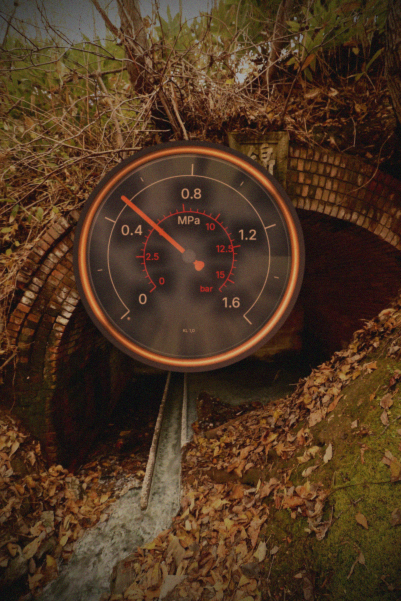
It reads 0.5 MPa
